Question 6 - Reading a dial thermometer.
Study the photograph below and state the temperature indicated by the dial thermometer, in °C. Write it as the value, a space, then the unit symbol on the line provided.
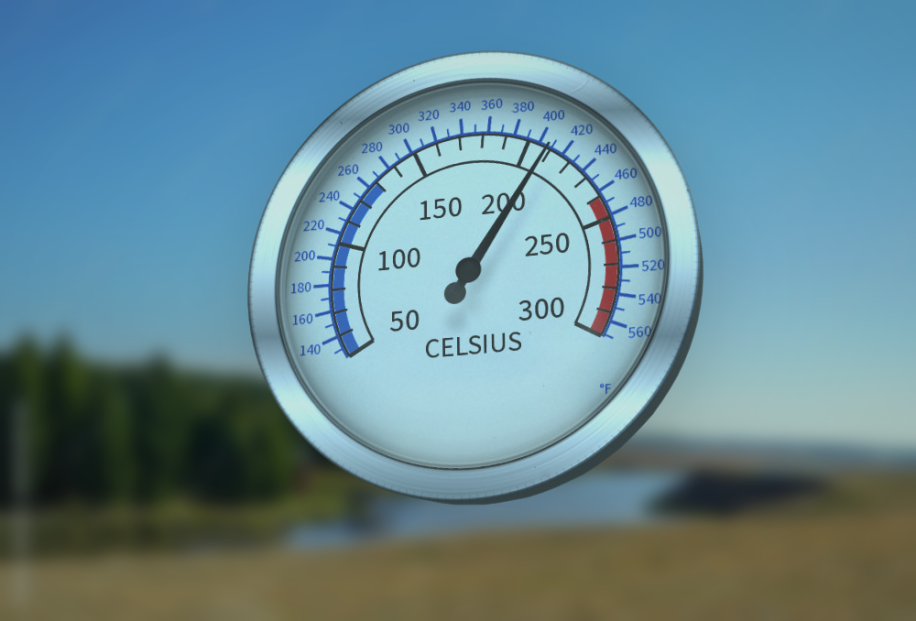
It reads 210 °C
